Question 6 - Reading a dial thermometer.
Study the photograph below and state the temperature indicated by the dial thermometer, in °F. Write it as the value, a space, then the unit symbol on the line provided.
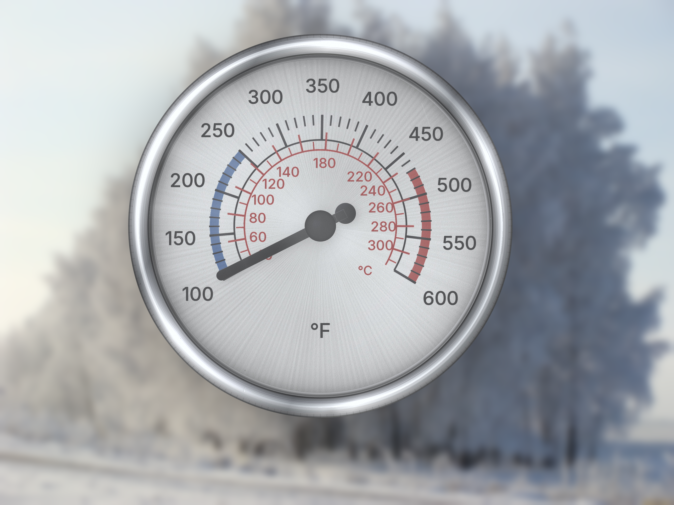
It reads 105 °F
